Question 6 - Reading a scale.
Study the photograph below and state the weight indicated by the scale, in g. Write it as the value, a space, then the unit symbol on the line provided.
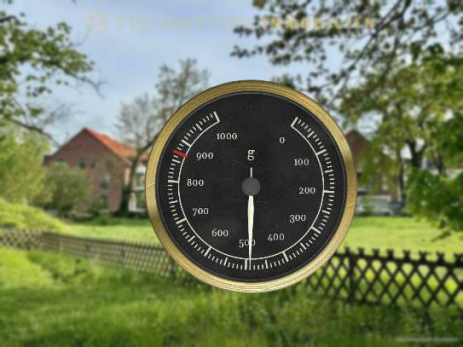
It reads 490 g
